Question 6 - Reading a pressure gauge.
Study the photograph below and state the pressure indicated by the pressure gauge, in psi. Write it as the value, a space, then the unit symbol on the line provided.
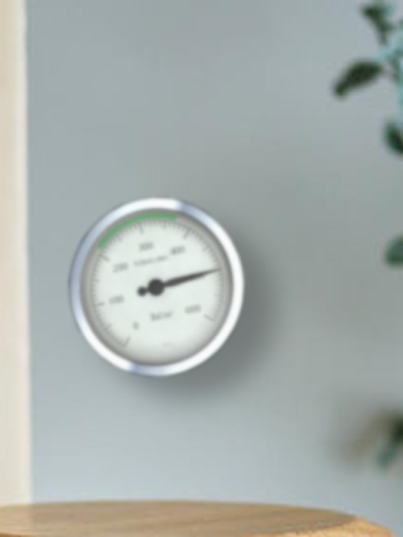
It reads 500 psi
